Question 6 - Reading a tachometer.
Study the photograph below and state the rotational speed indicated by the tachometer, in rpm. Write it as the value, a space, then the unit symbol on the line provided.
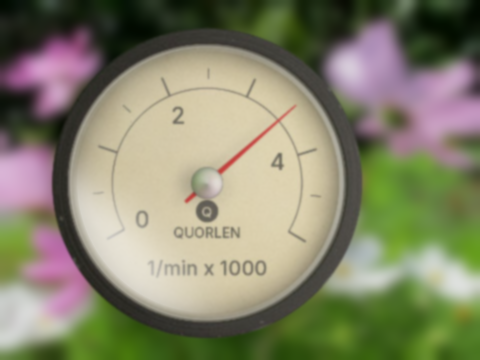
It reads 3500 rpm
